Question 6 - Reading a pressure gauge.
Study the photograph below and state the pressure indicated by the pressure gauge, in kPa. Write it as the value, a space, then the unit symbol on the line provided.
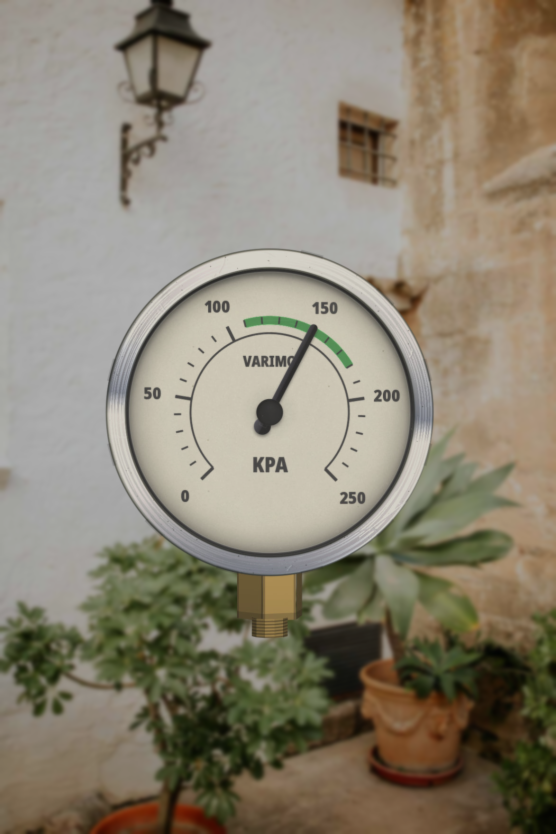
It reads 150 kPa
